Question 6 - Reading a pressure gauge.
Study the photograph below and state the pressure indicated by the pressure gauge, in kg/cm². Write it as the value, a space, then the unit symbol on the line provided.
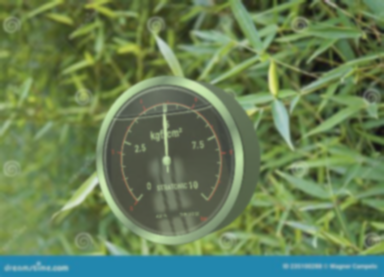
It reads 5 kg/cm²
